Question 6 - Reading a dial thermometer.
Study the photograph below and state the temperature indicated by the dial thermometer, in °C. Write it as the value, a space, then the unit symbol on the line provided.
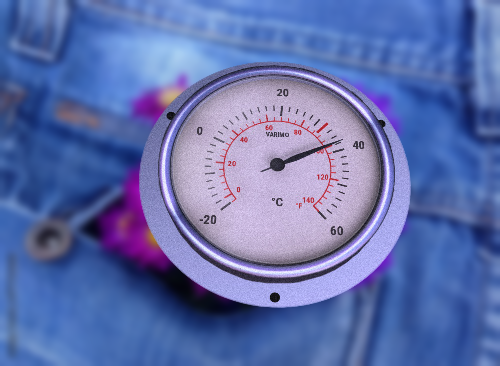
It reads 38 °C
